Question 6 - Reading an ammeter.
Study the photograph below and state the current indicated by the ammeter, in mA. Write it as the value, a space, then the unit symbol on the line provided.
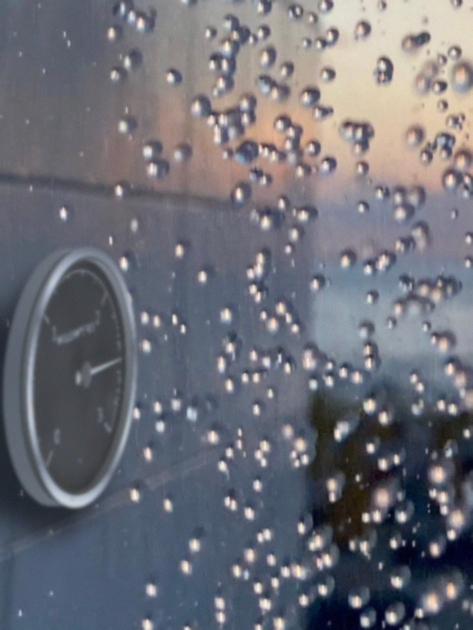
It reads 2.5 mA
